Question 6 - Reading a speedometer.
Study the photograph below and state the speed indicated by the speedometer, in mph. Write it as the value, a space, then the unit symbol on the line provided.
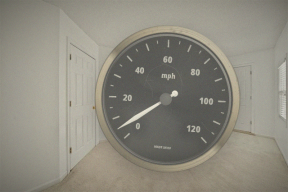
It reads 5 mph
